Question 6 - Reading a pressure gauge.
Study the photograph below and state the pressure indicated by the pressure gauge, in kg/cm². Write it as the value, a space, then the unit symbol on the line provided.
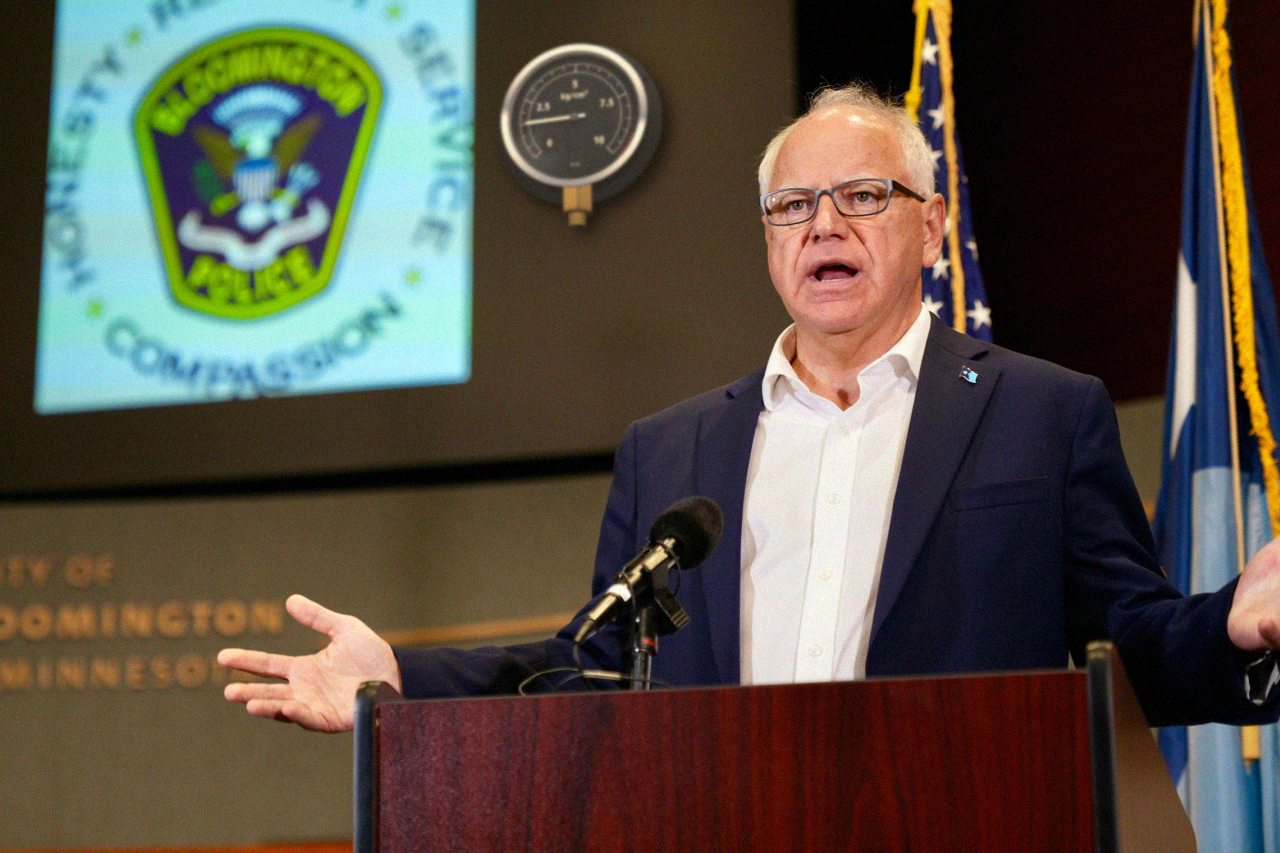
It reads 1.5 kg/cm²
